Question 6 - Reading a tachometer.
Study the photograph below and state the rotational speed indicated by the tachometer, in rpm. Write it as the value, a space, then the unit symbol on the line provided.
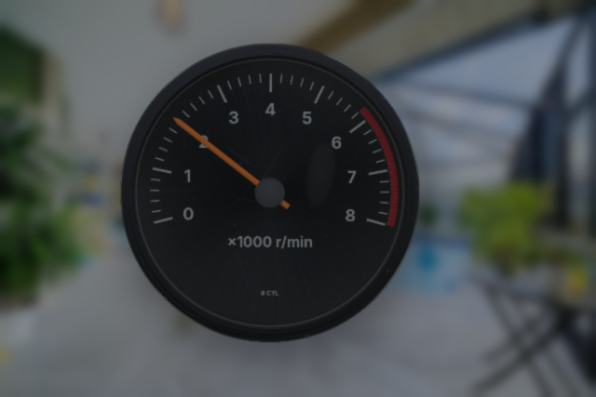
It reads 2000 rpm
